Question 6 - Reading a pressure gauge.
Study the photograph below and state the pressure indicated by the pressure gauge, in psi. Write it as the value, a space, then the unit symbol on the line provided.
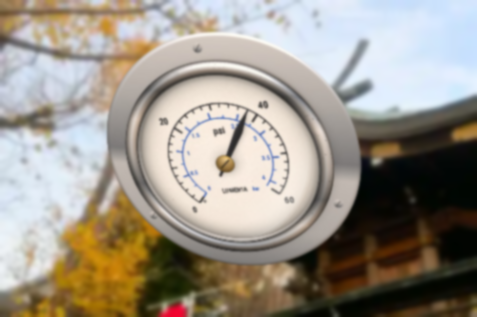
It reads 38 psi
